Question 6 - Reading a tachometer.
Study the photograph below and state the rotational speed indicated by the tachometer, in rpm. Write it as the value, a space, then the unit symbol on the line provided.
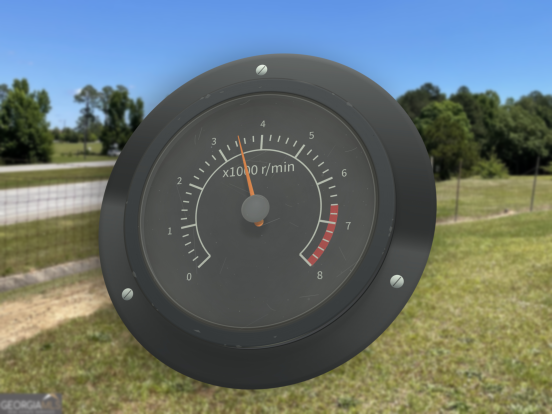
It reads 3500 rpm
